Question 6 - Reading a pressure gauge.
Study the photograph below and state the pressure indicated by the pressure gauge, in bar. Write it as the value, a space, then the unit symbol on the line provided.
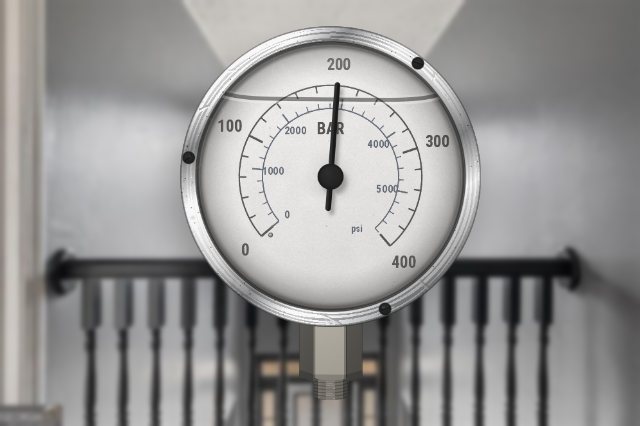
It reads 200 bar
